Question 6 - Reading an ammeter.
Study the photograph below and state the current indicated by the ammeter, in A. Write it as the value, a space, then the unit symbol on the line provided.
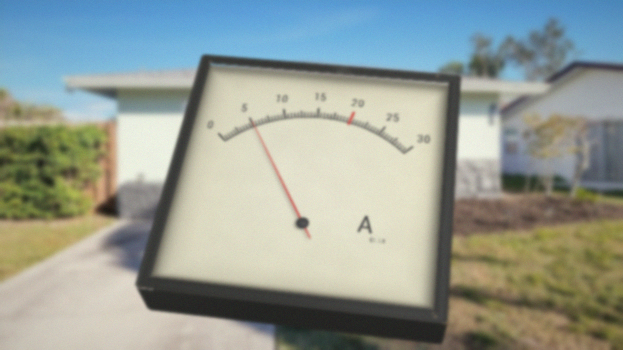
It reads 5 A
